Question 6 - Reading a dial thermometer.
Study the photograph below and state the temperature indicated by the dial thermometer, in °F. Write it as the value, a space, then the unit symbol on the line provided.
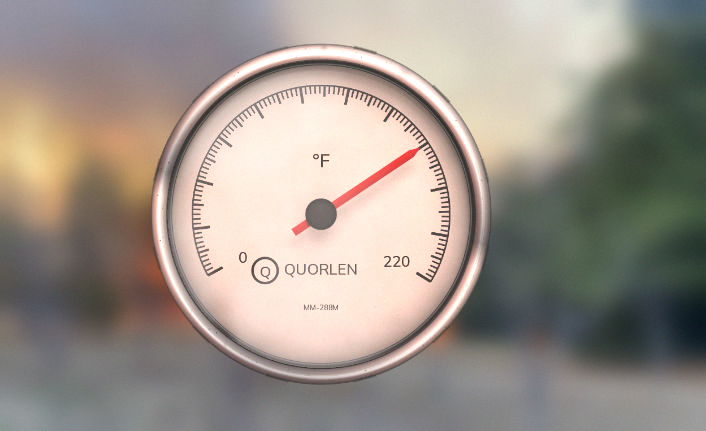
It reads 160 °F
